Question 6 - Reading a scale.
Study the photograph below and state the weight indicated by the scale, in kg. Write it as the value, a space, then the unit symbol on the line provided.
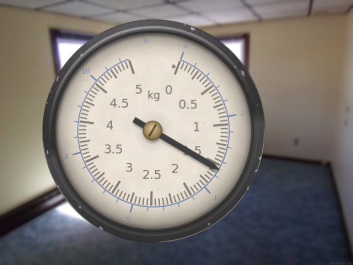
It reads 1.55 kg
